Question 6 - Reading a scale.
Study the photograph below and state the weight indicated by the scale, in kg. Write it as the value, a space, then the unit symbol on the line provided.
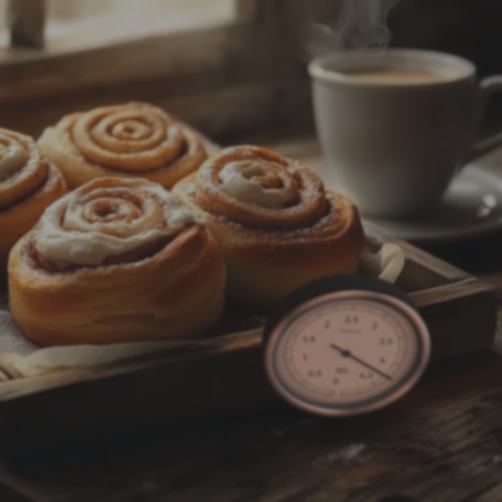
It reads 4.25 kg
